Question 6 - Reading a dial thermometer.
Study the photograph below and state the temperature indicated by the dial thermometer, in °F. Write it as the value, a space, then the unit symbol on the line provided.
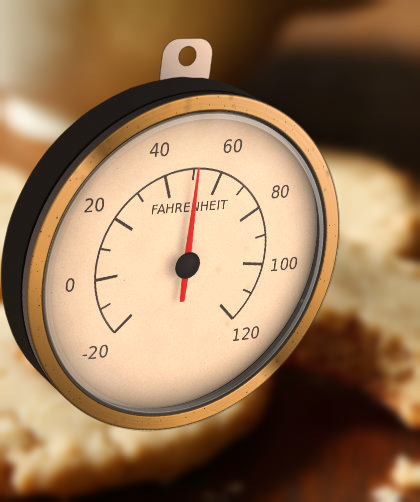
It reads 50 °F
